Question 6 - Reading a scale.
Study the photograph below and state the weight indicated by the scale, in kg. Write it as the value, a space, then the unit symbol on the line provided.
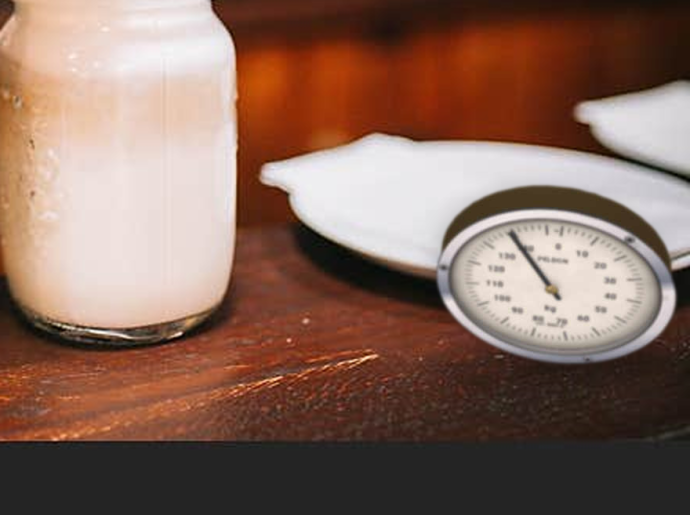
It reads 140 kg
